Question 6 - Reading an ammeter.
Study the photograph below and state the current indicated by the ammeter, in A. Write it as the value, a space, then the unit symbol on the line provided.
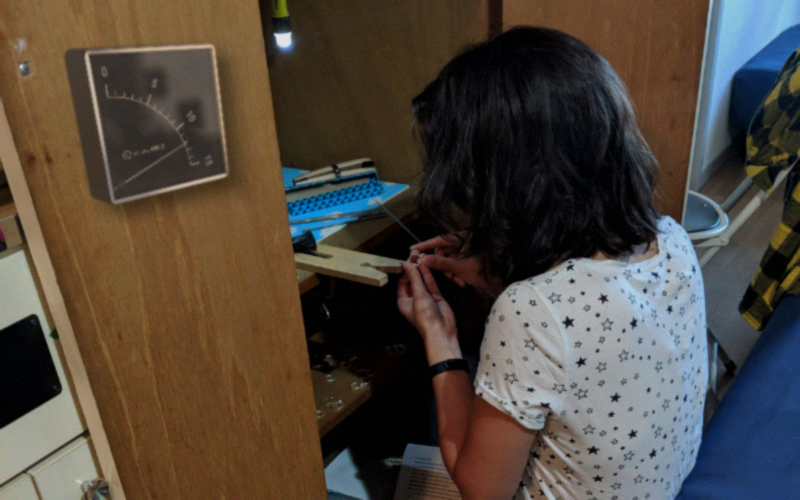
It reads 12 A
